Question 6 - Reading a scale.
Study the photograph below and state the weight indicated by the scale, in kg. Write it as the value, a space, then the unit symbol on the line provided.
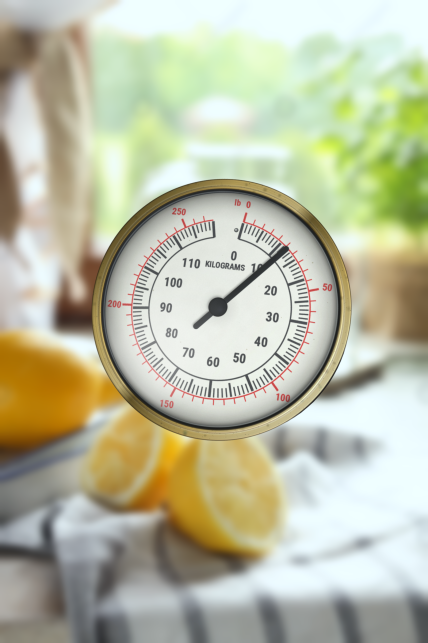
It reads 12 kg
